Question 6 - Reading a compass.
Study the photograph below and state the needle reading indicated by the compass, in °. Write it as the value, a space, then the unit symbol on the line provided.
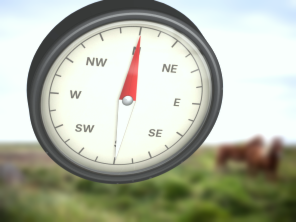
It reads 0 °
